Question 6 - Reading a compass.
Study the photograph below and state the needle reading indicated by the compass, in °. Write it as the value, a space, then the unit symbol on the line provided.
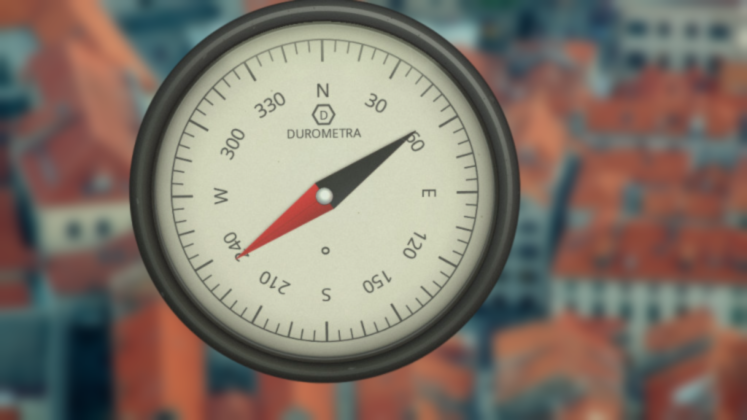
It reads 235 °
